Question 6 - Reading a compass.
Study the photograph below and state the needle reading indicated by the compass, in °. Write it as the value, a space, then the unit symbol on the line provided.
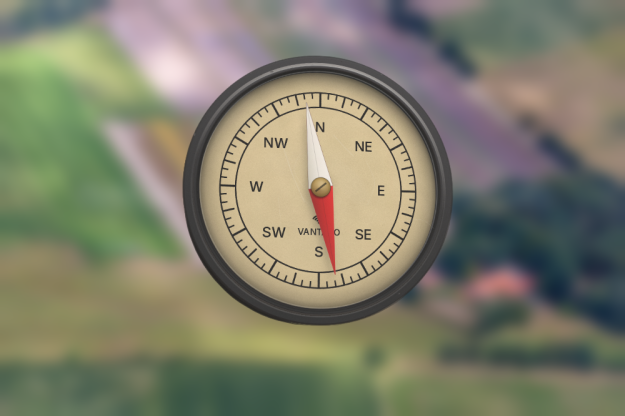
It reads 170 °
